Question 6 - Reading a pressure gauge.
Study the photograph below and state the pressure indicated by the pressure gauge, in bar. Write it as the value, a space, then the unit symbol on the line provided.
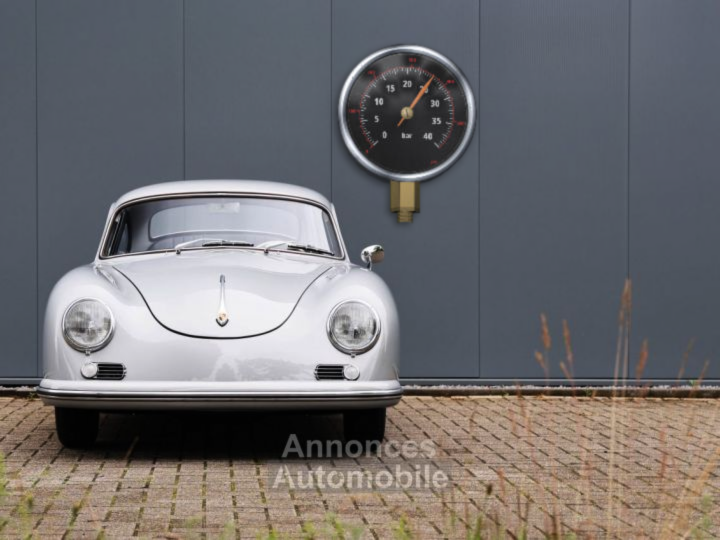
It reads 25 bar
